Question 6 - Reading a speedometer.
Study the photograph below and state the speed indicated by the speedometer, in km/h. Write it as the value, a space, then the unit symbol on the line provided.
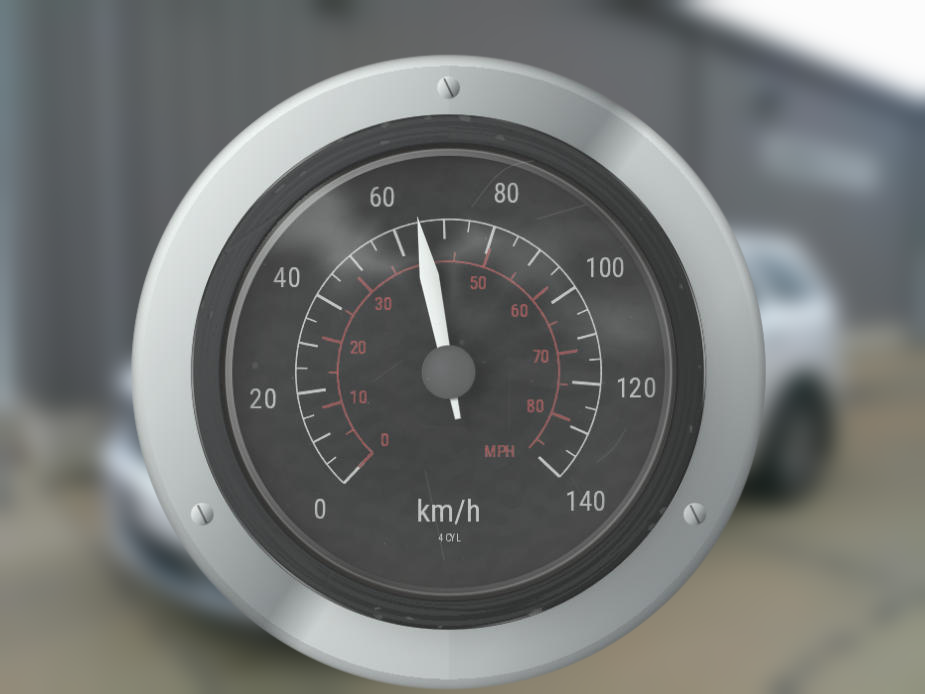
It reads 65 km/h
